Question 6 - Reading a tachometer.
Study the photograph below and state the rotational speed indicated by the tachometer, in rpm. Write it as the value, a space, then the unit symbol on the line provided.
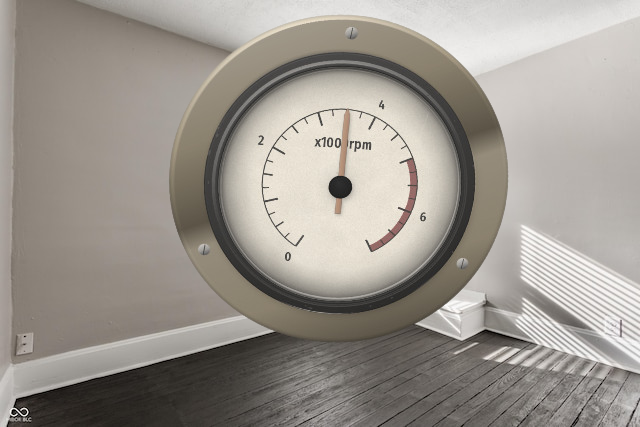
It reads 3500 rpm
